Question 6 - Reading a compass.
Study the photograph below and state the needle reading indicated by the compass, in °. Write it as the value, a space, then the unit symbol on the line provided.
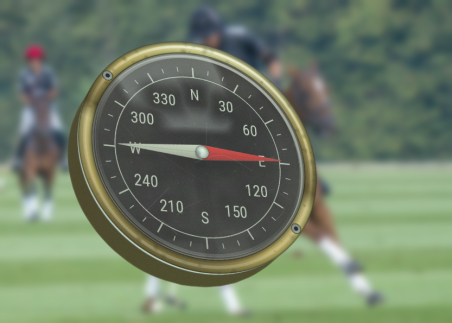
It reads 90 °
